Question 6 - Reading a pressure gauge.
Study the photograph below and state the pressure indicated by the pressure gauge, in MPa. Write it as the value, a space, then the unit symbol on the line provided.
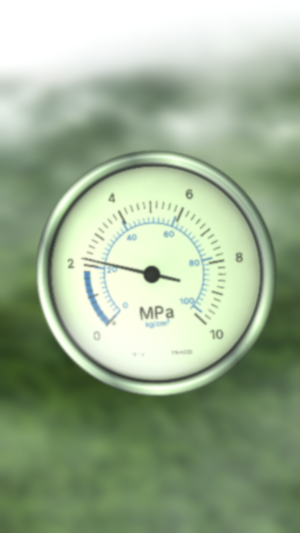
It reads 2.2 MPa
